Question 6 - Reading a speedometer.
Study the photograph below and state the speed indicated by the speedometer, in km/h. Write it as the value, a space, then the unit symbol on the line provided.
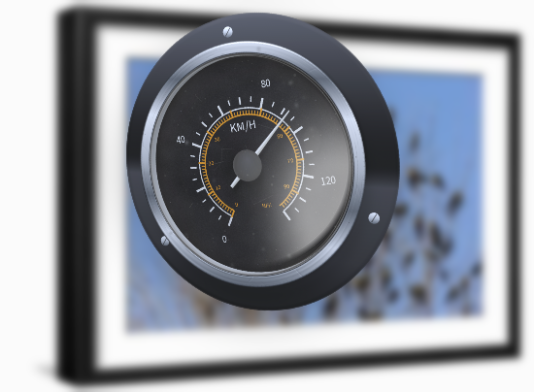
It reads 92.5 km/h
